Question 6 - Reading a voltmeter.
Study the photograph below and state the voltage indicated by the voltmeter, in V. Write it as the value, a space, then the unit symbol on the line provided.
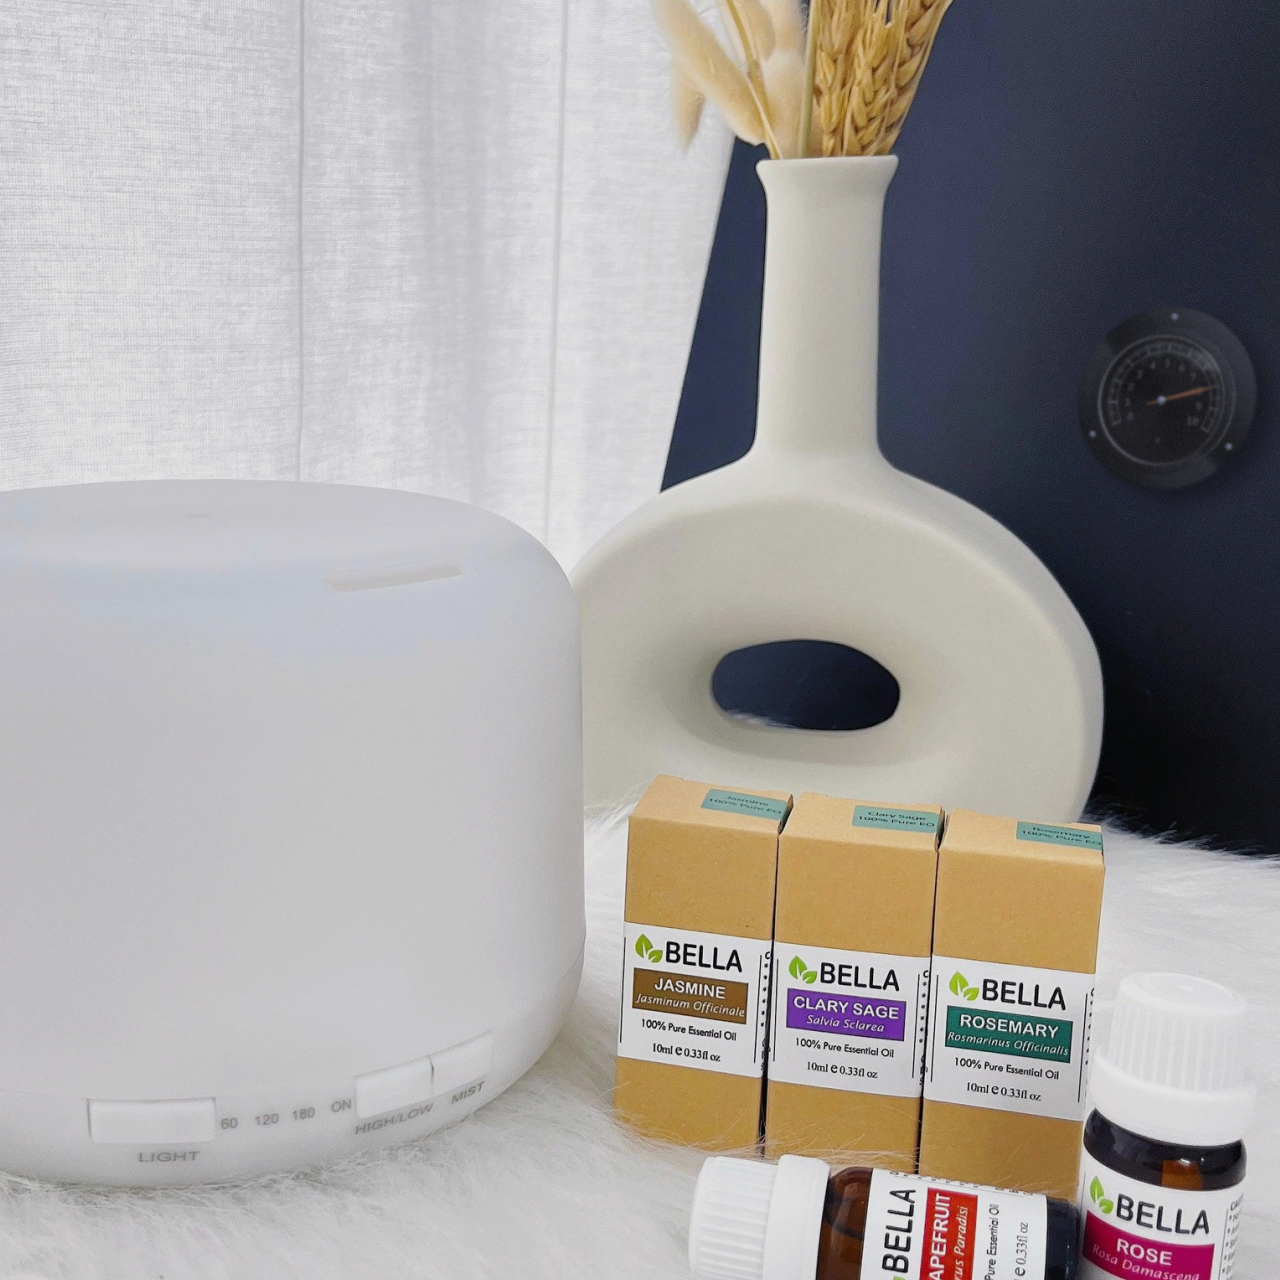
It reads 8 V
